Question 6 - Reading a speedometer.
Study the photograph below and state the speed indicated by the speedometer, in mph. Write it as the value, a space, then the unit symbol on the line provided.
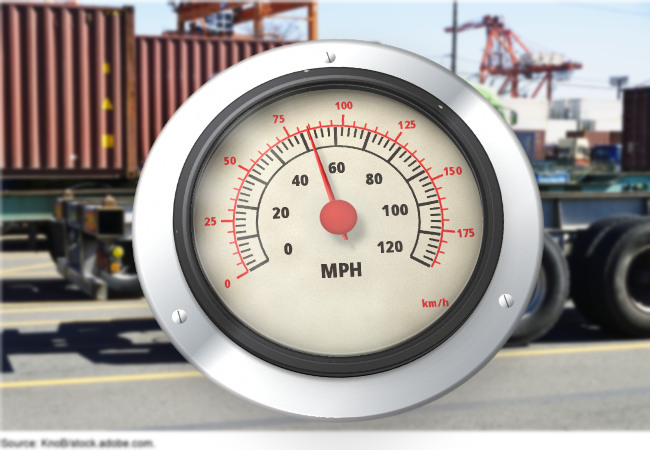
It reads 52 mph
